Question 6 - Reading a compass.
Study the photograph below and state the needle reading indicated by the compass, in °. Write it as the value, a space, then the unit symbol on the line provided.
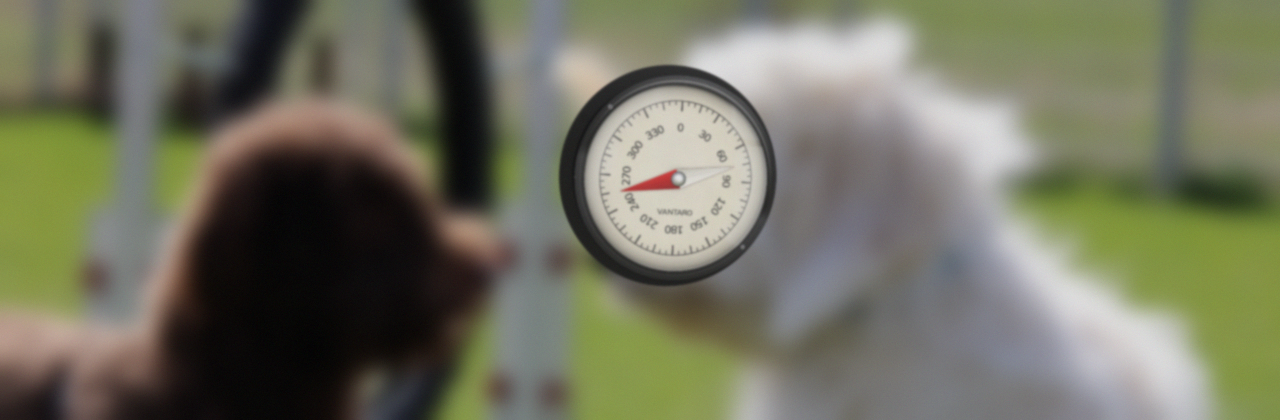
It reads 255 °
